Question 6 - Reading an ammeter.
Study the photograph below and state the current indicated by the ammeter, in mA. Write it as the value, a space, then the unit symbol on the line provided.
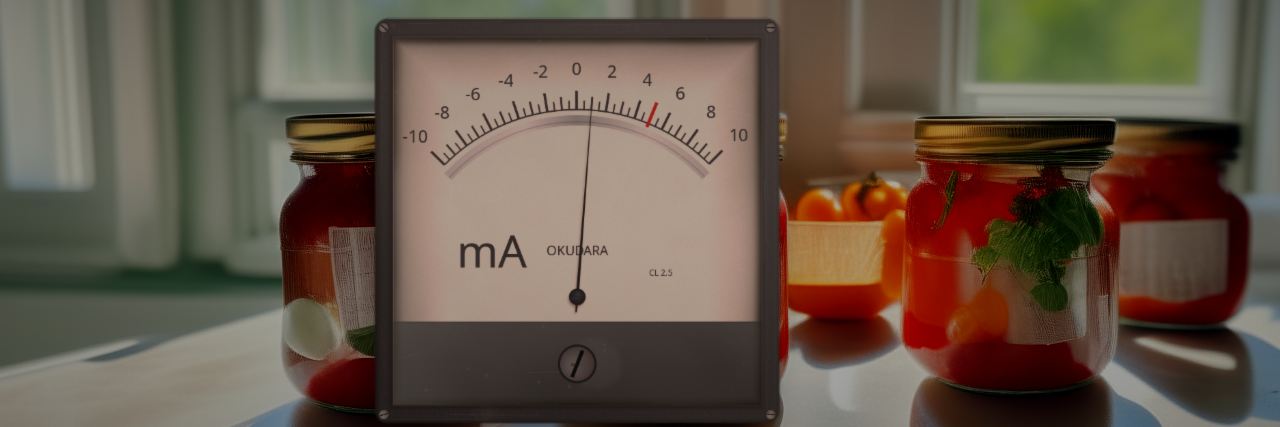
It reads 1 mA
